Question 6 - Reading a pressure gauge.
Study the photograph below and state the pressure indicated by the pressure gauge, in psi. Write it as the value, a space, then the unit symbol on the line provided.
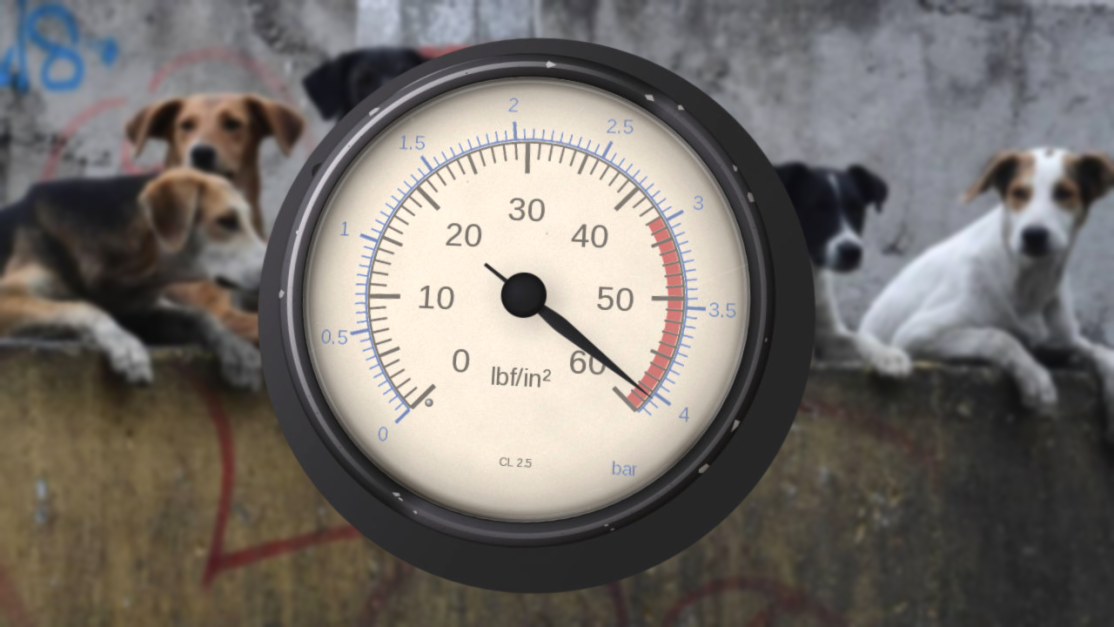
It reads 58.5 psi
